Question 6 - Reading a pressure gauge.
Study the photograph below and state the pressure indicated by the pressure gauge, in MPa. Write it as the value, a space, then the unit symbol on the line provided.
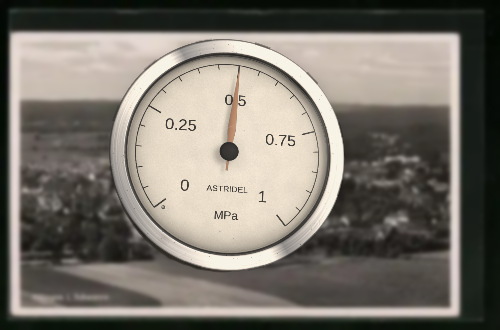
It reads 0.5 MPa
